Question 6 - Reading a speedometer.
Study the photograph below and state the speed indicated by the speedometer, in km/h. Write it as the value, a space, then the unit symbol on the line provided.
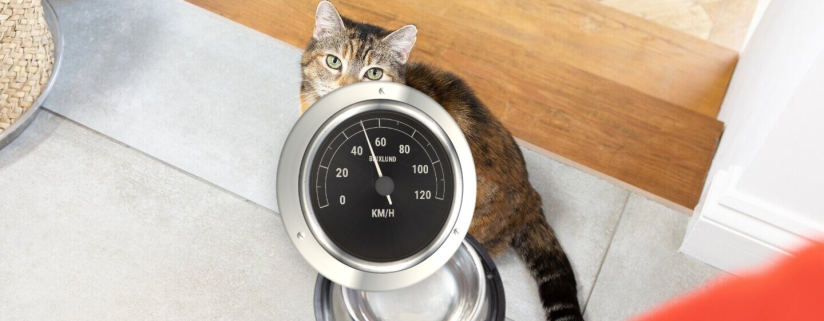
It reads 50 km/h
